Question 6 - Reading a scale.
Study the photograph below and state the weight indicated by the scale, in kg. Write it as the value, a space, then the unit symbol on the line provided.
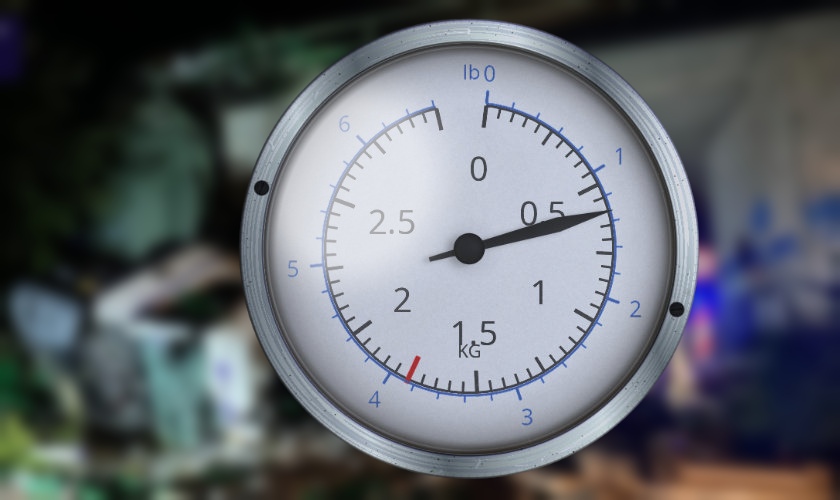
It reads 0.6 kg
